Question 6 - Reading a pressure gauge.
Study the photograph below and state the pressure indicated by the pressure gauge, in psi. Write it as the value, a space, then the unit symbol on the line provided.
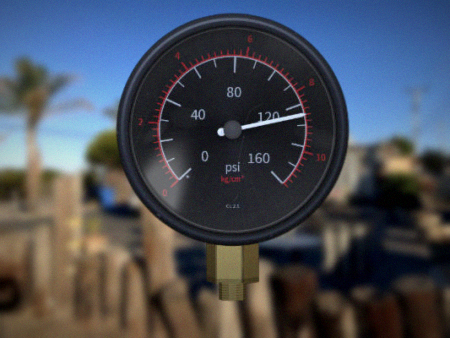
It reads 125 psi
